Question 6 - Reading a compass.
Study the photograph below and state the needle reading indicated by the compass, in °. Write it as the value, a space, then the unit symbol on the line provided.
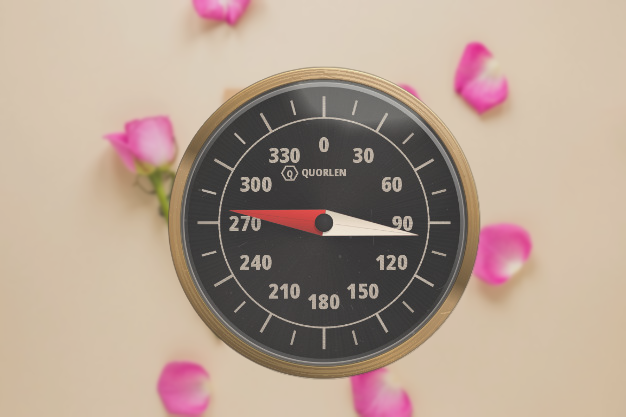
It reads 277.5 °
